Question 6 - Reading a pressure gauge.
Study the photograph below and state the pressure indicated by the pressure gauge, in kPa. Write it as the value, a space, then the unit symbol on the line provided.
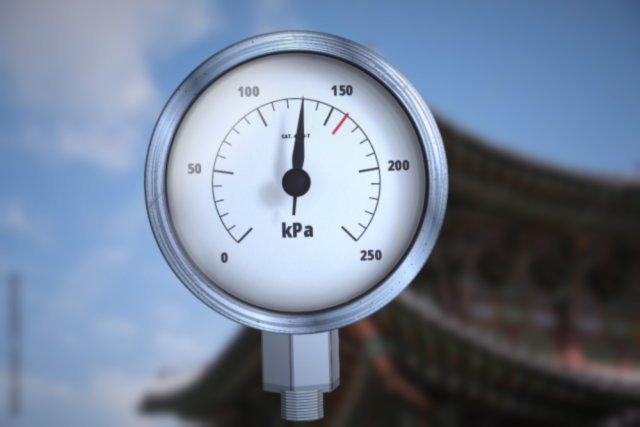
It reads 130 kPa
